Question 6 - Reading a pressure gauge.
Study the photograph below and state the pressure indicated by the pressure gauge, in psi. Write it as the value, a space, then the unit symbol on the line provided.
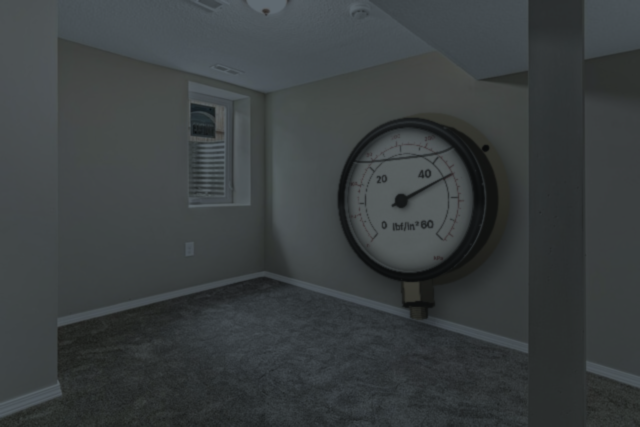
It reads 45 psi
